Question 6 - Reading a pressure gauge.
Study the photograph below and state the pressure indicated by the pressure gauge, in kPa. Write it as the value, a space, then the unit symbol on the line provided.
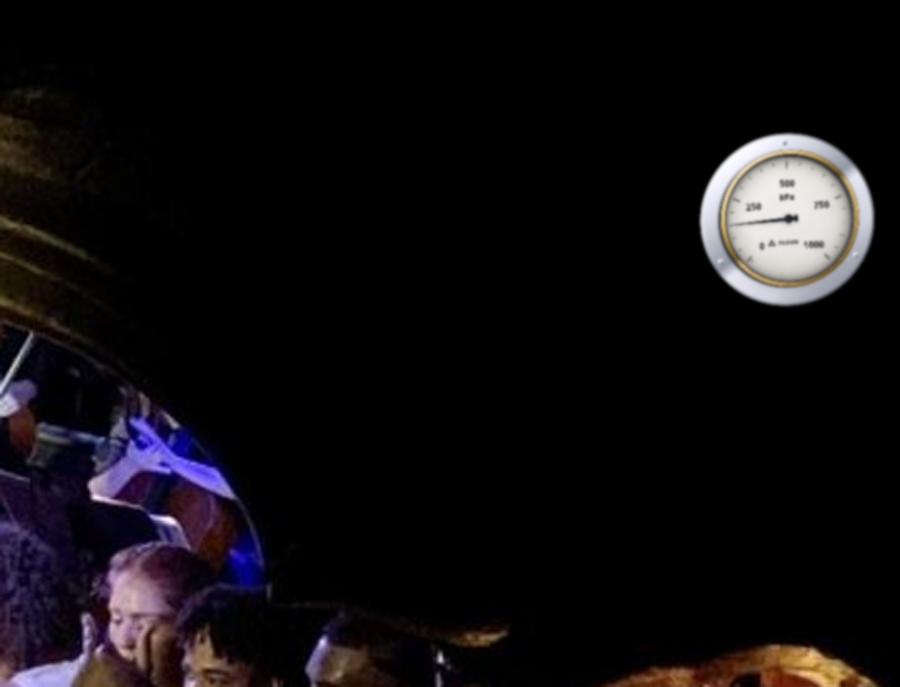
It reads 150 kPa
